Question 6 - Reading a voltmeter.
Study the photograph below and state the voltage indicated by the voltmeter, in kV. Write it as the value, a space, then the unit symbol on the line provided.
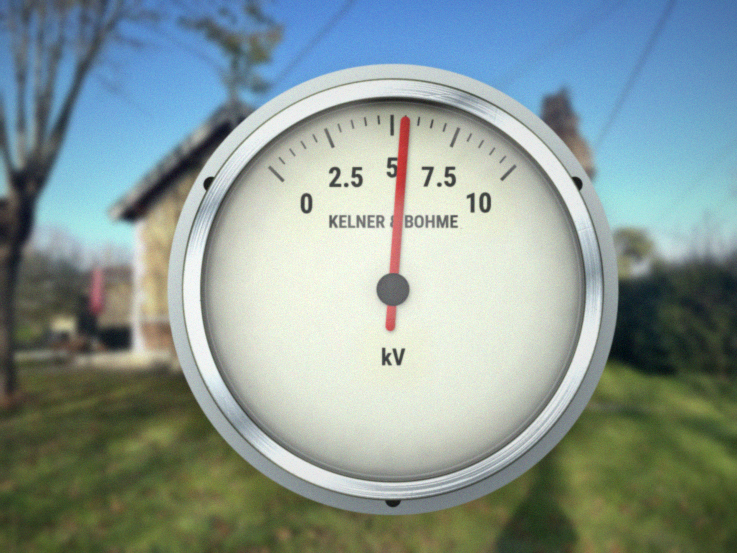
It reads 5.5 kV
